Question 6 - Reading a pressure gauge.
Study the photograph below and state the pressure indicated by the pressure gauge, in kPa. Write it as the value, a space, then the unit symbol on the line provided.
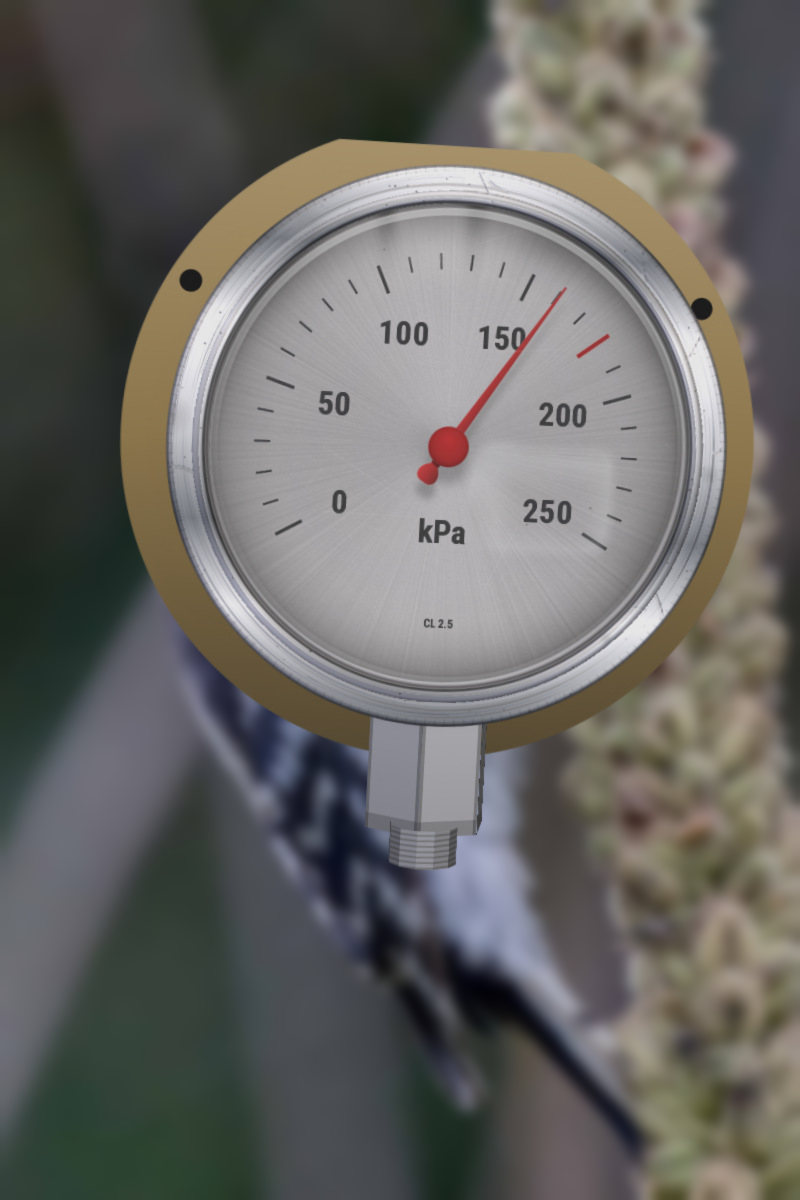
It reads 160 kPa
